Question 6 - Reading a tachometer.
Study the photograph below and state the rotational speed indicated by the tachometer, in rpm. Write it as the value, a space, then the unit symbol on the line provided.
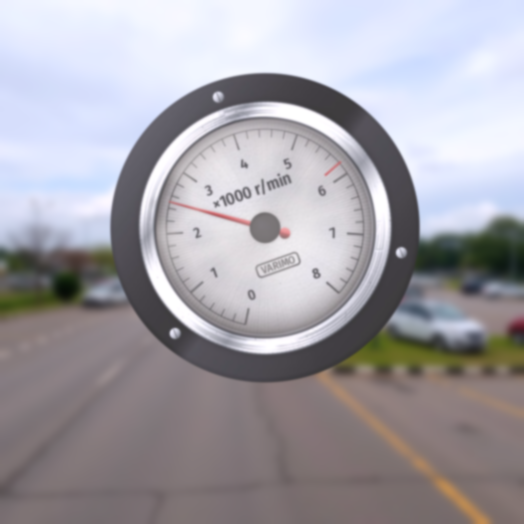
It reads 2500 rpm
